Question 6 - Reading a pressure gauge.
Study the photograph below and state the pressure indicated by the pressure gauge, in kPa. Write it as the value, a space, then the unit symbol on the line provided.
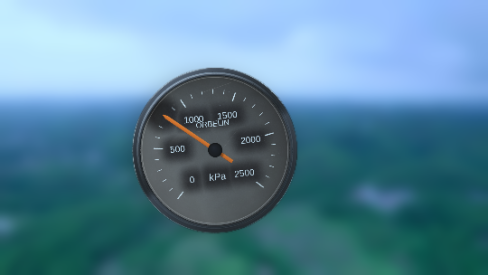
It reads 800 kPa
